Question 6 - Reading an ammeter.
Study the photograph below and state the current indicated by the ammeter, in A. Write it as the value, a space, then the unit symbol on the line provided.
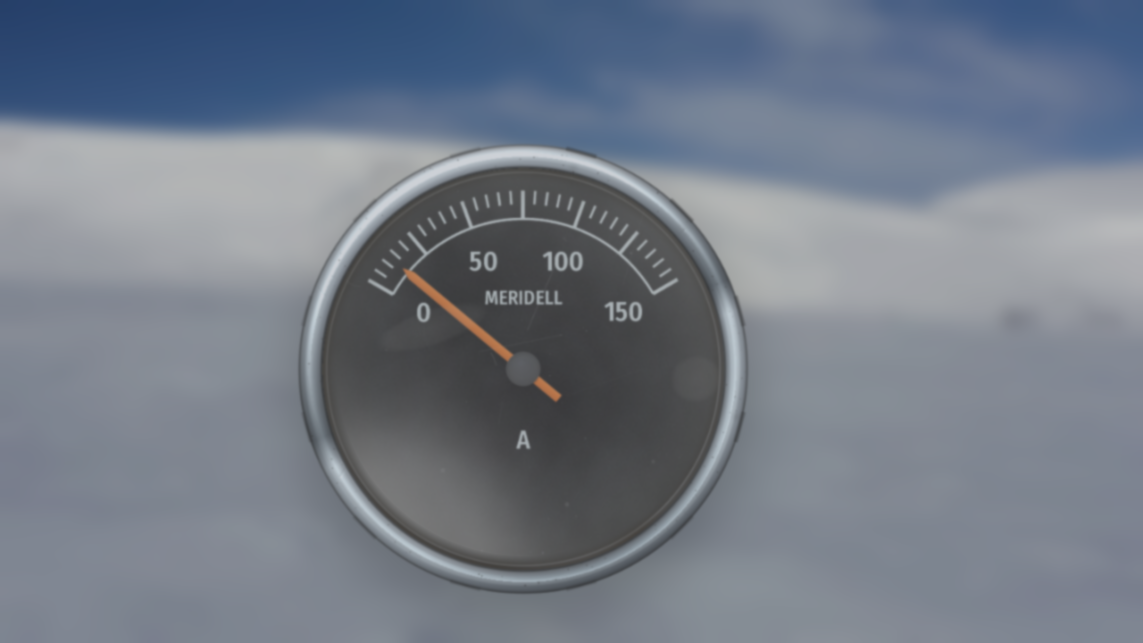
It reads 12.5 A
